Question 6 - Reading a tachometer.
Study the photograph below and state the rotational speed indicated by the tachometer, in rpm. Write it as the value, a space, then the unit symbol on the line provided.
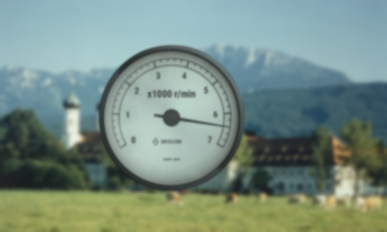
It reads 6400 rpm
